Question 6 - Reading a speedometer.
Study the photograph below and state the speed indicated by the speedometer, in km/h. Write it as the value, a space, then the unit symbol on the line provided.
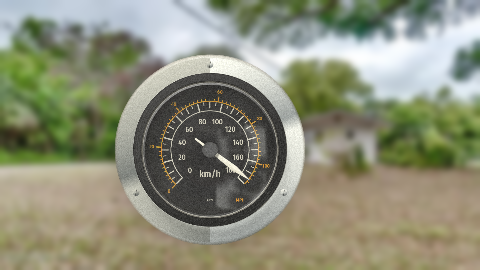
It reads 175 km/h
